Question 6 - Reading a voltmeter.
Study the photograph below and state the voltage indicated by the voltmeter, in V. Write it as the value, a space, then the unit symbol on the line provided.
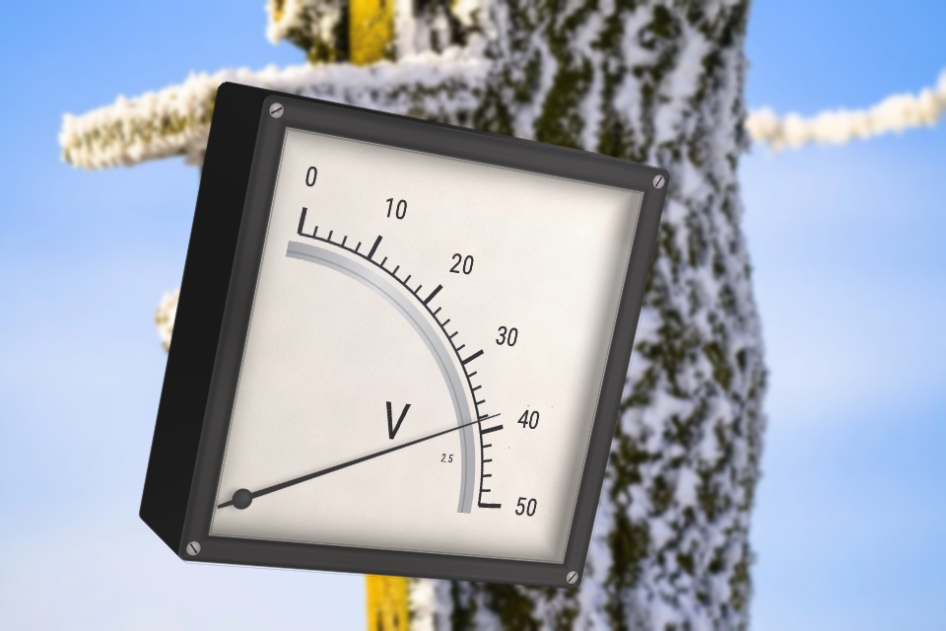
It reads 38 V
